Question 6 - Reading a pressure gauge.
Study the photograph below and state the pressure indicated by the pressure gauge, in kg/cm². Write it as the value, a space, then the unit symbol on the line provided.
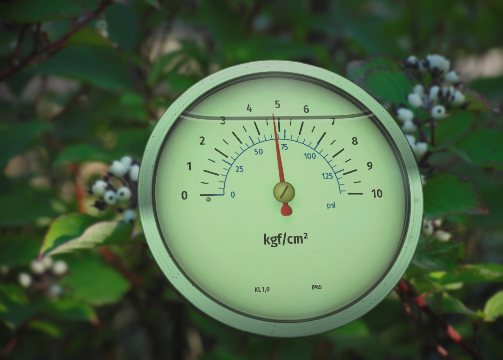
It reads 4.75 kg/cm²
